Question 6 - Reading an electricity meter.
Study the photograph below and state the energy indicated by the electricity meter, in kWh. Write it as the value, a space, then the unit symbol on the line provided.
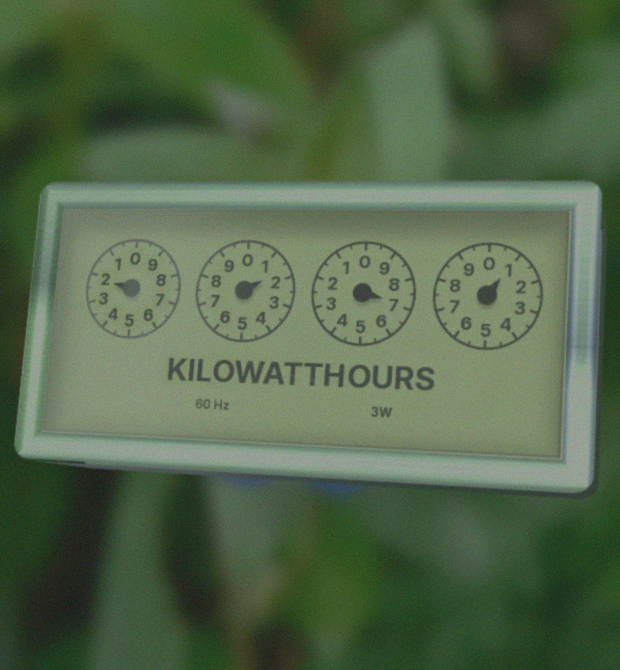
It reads 2171 kWh
